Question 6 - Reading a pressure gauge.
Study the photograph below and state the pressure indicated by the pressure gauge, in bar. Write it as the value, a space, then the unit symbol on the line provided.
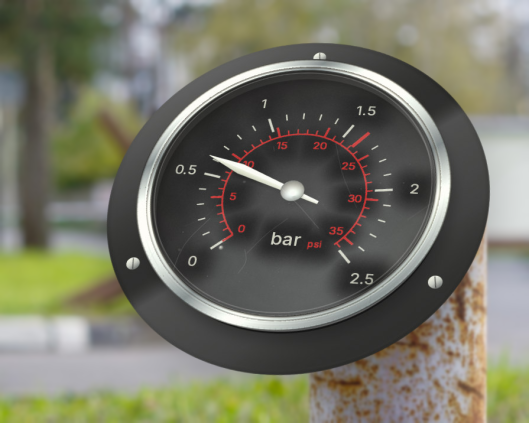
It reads 0.6 bar
